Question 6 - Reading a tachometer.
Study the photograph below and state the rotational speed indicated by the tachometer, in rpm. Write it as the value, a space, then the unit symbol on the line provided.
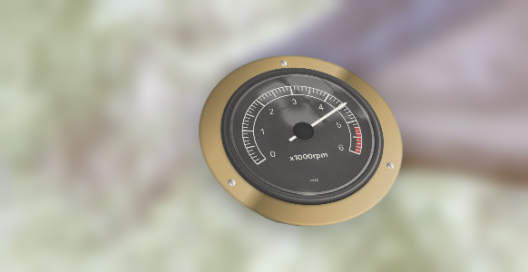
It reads 4500 rpm
